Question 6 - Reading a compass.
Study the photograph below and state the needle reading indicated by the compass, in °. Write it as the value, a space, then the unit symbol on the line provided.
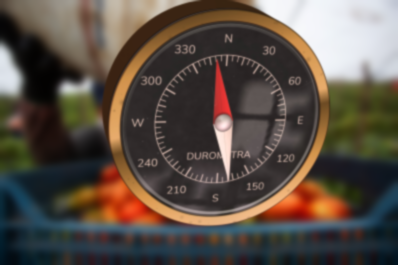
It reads 350 °
